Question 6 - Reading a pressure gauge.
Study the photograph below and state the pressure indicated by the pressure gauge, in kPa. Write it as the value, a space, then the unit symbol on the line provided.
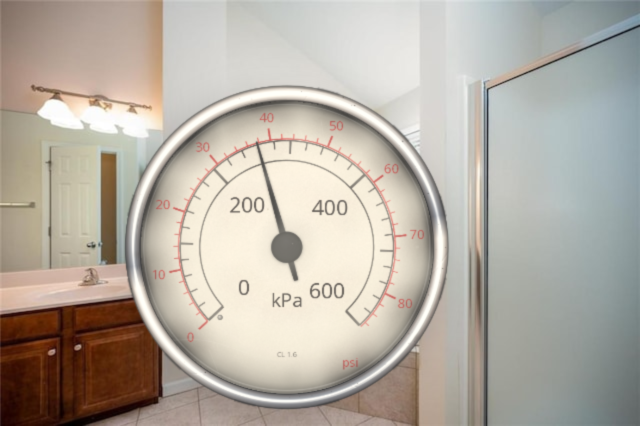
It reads 260 kPa
